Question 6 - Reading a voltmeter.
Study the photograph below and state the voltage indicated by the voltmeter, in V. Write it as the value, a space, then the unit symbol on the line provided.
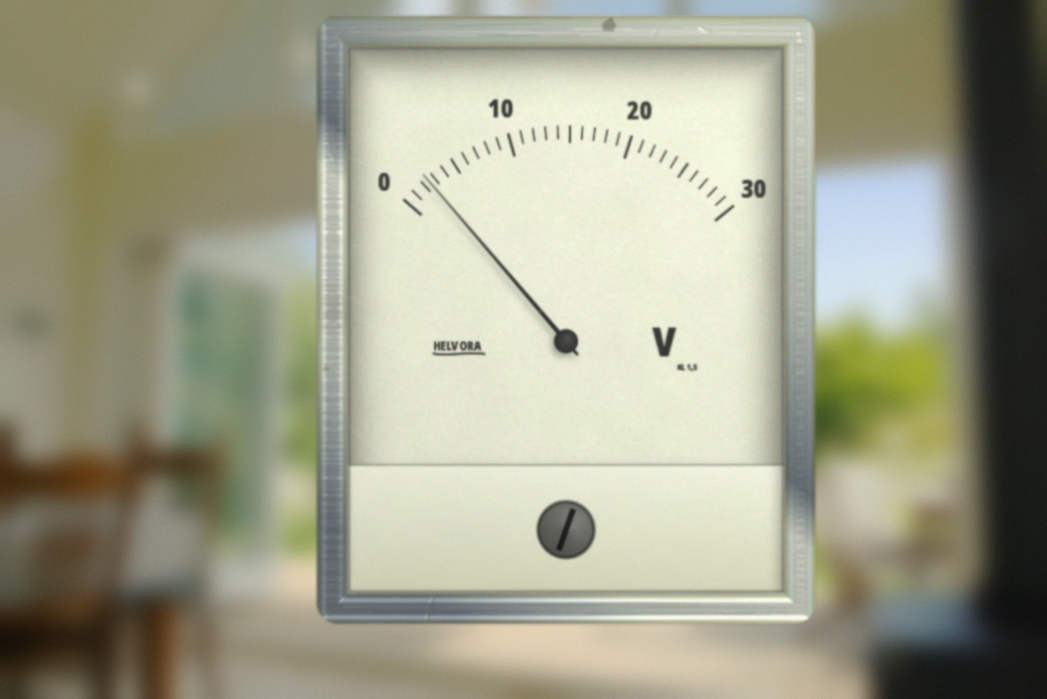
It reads 2.5 V
